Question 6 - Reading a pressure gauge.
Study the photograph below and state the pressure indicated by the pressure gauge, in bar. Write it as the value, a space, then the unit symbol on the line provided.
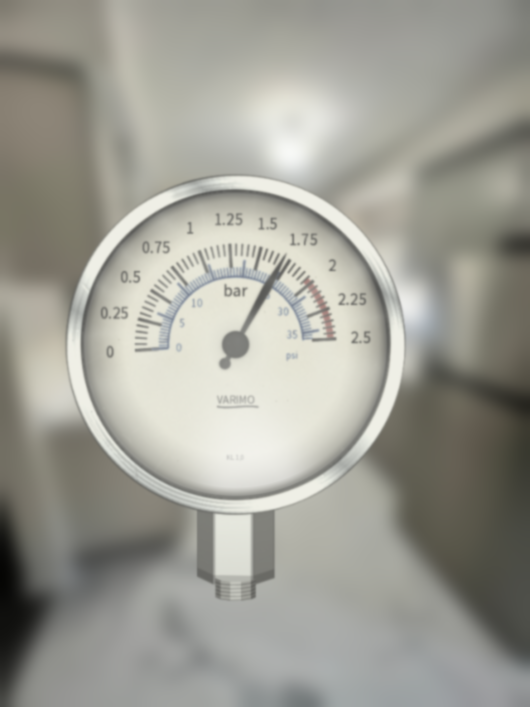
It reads 1.7 bar
